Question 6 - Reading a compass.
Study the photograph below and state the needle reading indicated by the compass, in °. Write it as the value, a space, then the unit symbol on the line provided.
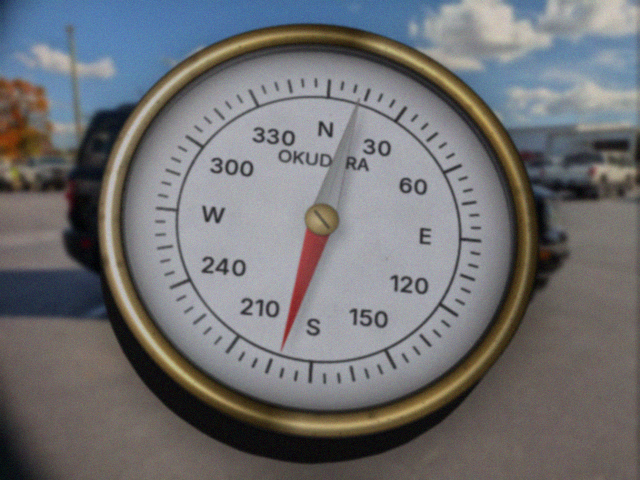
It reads 192.5 °
